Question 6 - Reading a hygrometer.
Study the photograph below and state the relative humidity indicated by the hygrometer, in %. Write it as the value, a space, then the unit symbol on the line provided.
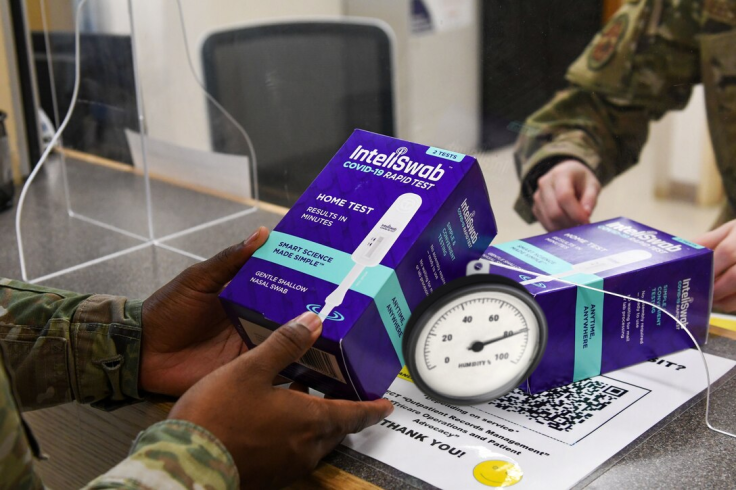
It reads 80 %
